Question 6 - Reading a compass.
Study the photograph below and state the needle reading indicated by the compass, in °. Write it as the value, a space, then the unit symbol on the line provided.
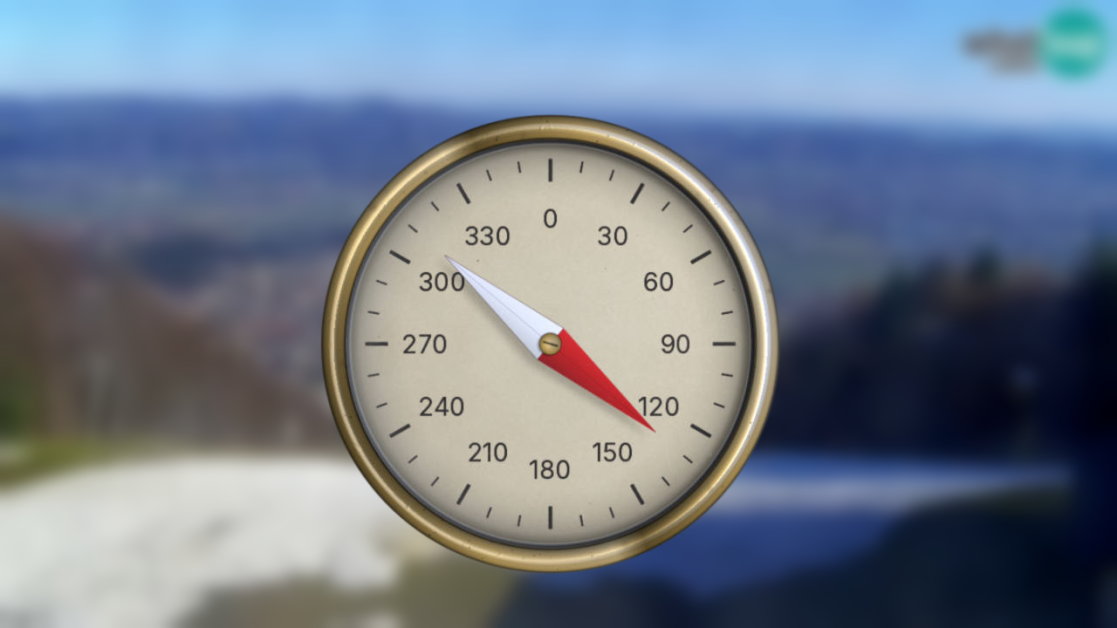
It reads 130 °
